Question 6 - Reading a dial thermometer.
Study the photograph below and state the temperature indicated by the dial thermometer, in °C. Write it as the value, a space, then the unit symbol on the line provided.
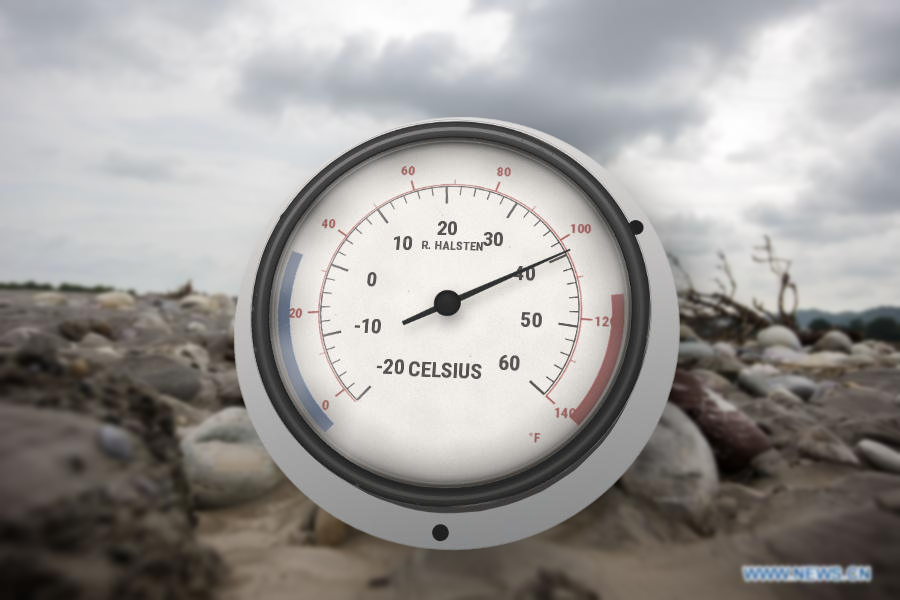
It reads 40 °C
